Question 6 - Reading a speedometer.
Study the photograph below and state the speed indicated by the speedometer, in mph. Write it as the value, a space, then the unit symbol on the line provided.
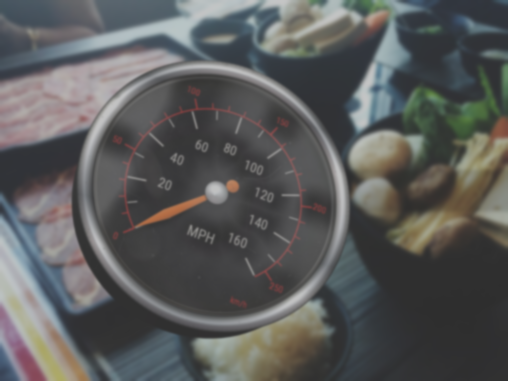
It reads 0 mph
